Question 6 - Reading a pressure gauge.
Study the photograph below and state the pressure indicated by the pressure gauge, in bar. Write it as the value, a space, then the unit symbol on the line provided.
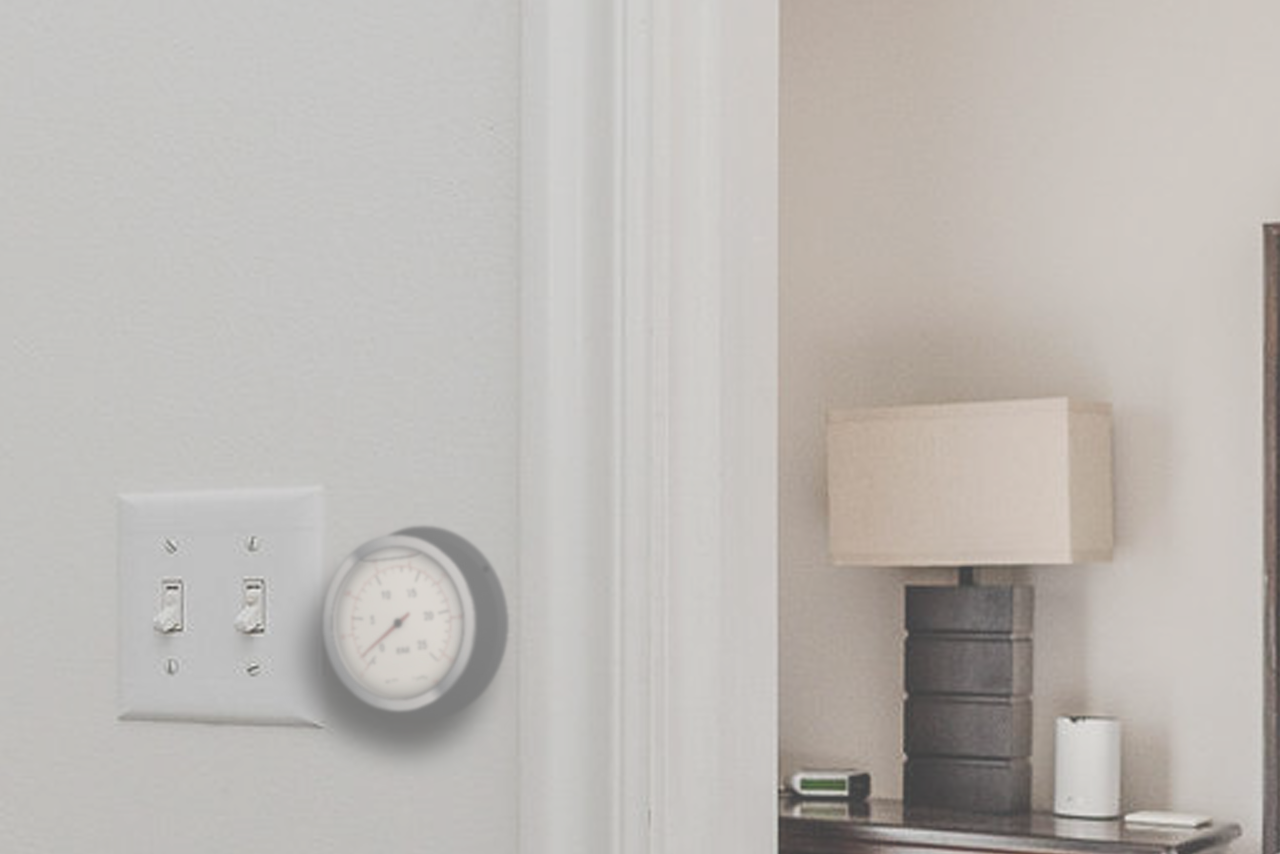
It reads 1 bar
